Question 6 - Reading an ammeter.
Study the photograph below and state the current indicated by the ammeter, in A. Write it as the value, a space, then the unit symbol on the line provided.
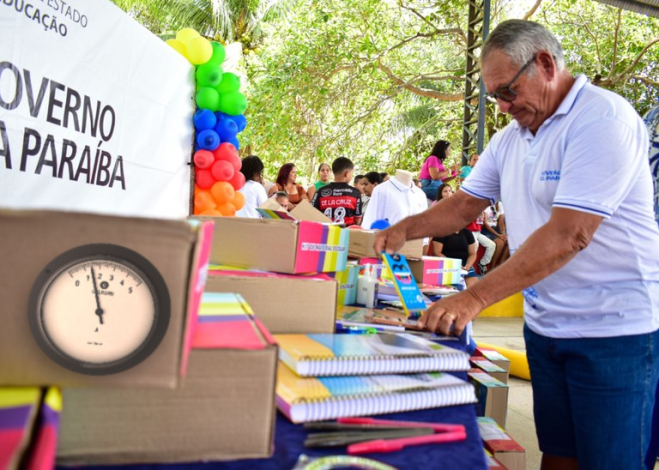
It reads 1.5 A
